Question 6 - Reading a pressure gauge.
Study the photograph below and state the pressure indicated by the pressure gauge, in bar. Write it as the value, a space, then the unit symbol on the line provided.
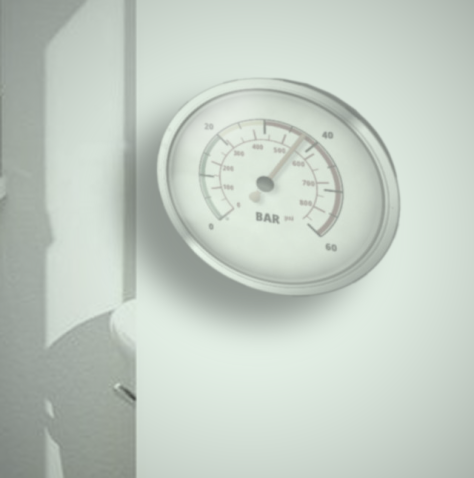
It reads 37.5 bar
